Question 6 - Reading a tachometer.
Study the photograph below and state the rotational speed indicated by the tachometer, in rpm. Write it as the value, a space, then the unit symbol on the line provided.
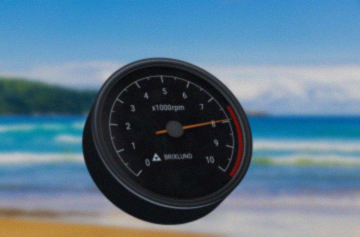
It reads 8000 rpm
